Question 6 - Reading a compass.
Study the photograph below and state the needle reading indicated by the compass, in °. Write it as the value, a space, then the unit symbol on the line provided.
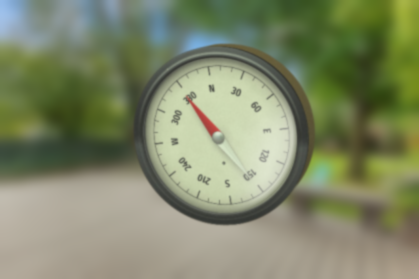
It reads 330 °
